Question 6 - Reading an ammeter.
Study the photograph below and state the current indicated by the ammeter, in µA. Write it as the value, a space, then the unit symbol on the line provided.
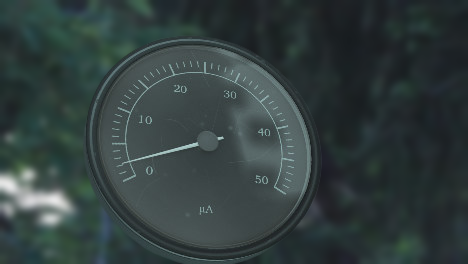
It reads 2 µA
